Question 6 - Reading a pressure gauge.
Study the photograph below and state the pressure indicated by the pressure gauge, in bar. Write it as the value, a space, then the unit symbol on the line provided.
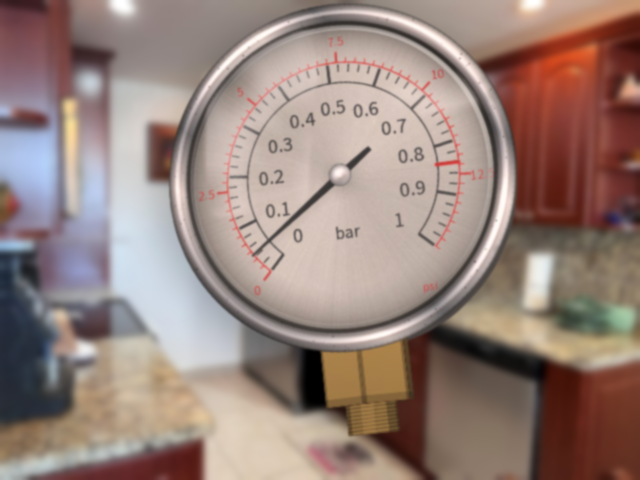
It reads 0.04 bar
